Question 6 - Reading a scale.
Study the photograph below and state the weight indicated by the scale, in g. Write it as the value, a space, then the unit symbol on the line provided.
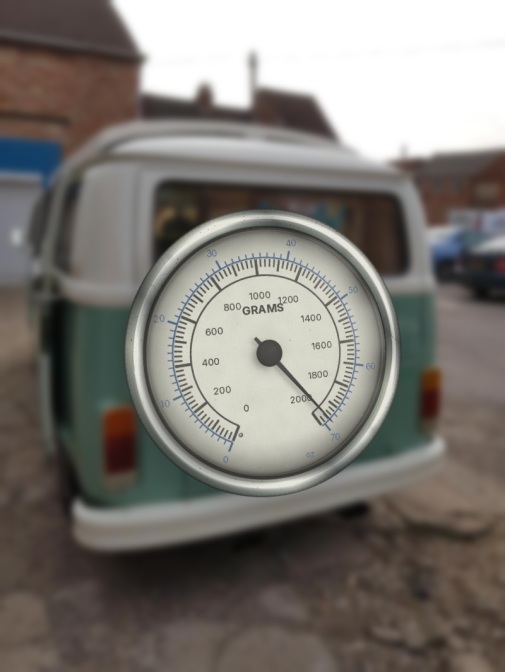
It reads 1960 g
